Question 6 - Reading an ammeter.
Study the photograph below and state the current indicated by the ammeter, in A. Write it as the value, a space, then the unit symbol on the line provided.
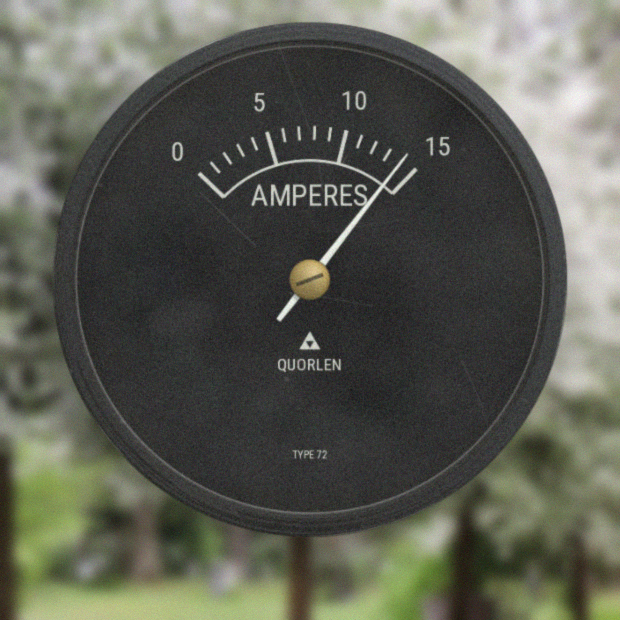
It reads 14 A
